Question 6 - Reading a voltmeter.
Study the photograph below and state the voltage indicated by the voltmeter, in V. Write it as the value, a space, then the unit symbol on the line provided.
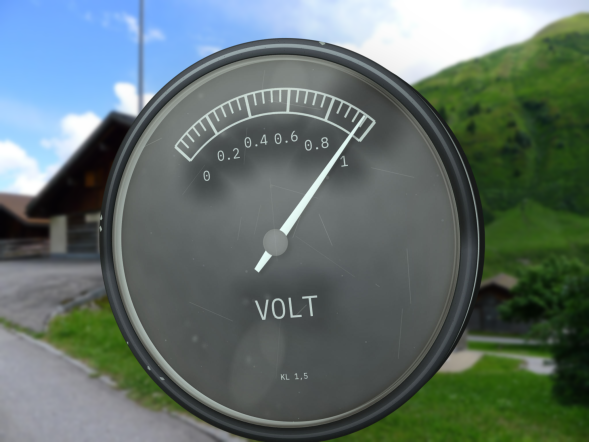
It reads 0.96 V
